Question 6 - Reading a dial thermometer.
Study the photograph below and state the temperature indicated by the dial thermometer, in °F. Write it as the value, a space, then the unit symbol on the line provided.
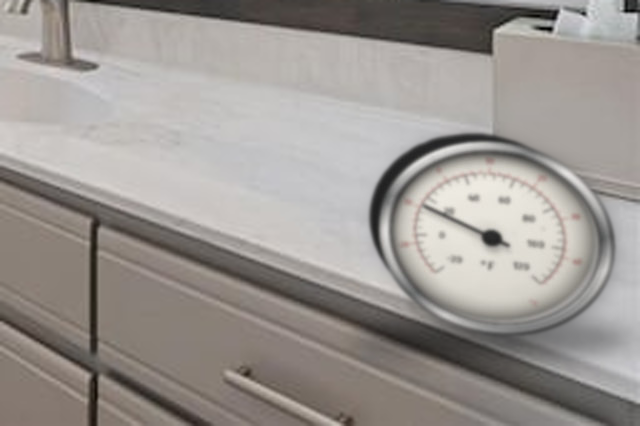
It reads 16 °F
